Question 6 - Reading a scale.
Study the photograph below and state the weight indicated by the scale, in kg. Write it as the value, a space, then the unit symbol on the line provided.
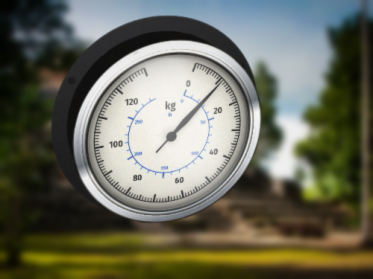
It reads 10 kg
